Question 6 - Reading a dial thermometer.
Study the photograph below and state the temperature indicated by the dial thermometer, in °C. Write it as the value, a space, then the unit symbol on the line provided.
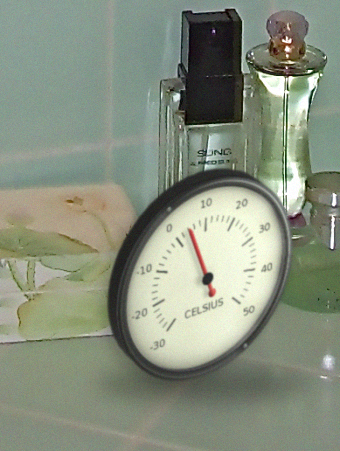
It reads 4 °C
